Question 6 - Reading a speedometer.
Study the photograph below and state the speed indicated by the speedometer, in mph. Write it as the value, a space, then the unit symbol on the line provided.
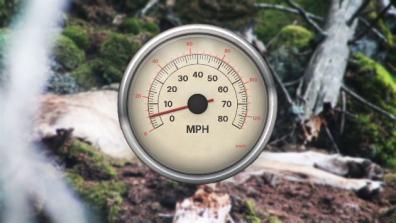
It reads 5 mph
